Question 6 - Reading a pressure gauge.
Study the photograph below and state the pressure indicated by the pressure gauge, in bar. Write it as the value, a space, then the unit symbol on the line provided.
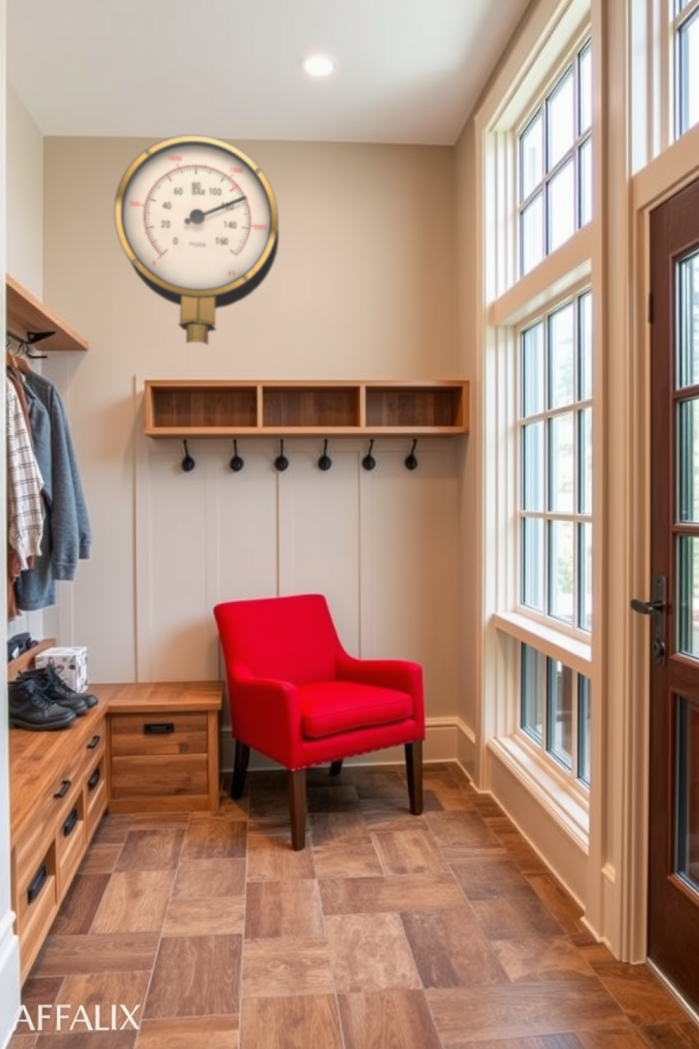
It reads 120 bar
